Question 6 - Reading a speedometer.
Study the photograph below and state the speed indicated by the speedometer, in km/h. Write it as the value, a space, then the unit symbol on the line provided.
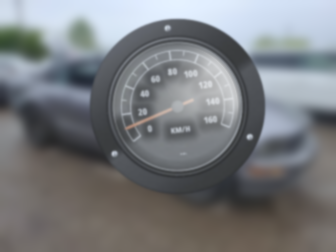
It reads 10 km/h
